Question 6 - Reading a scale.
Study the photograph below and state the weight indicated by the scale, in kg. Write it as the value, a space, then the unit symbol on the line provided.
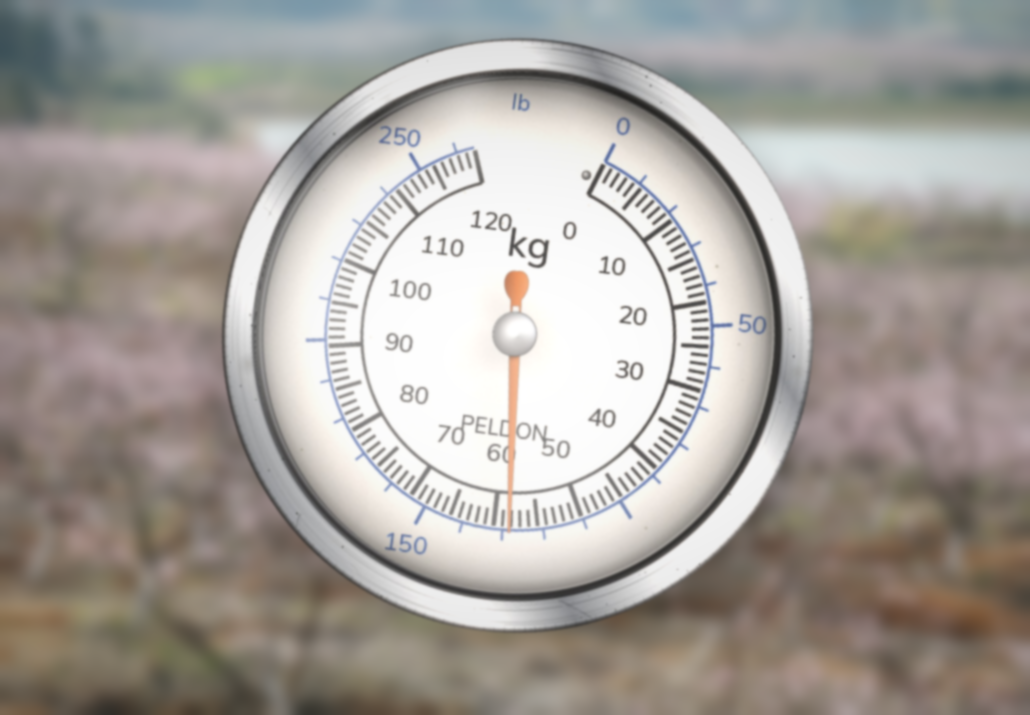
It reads 58 kg
